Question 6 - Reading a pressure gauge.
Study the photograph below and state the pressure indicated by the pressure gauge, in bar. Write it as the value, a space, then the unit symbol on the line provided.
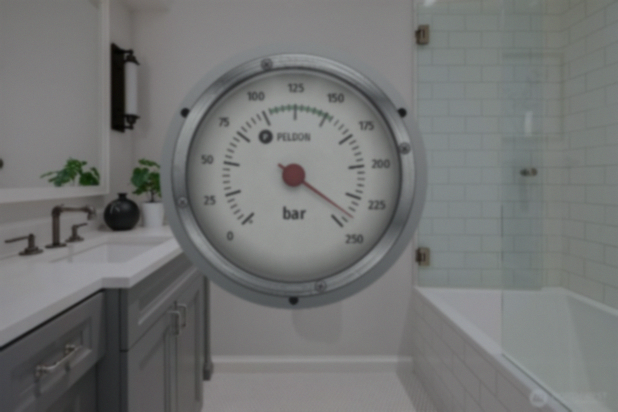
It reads 240 bar
